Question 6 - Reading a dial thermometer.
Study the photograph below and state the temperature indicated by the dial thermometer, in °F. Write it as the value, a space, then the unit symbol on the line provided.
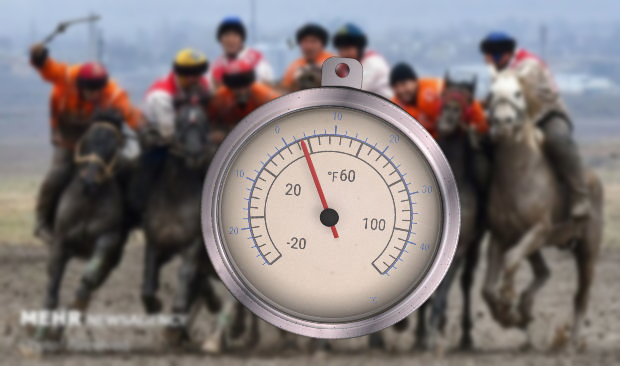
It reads 38 °F
